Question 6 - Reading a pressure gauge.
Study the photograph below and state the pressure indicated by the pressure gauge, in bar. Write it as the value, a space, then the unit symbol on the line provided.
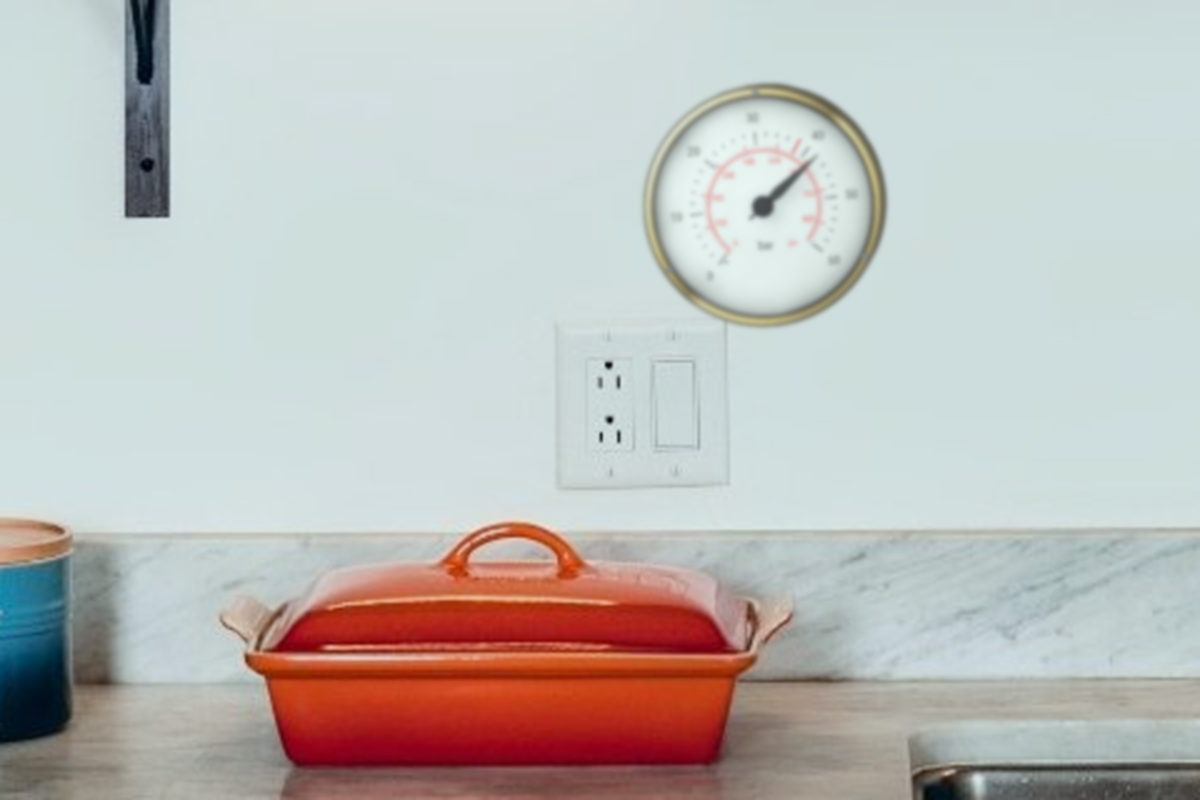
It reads 42 bar
